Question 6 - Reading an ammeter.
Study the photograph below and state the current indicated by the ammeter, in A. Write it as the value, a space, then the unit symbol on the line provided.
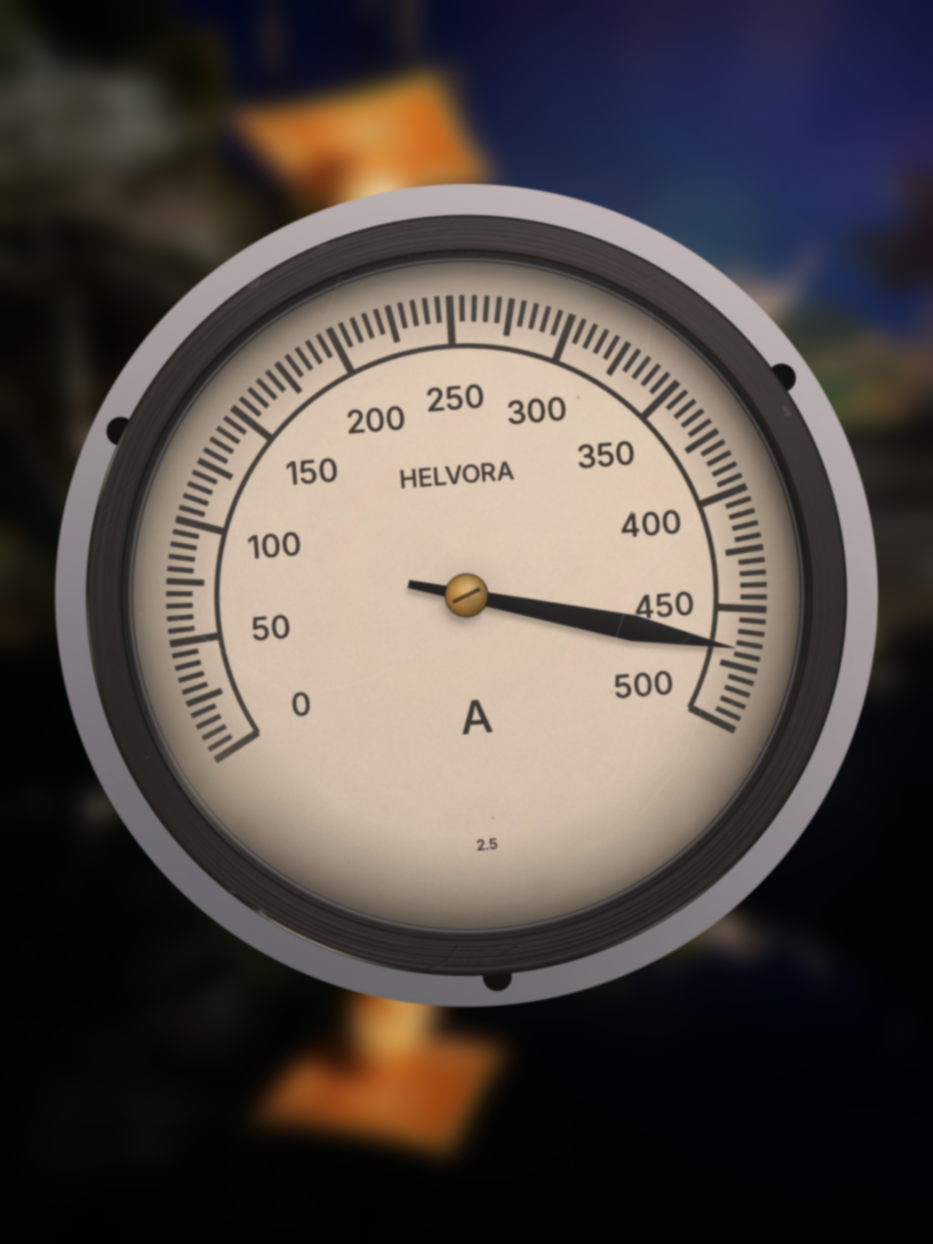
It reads 467.5 A
